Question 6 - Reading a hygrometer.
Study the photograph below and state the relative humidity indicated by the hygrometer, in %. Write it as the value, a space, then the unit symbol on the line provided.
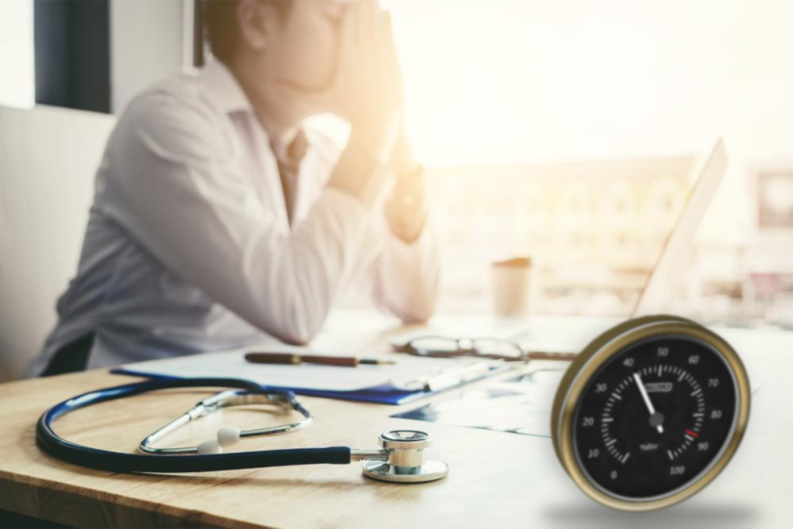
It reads 40 %
